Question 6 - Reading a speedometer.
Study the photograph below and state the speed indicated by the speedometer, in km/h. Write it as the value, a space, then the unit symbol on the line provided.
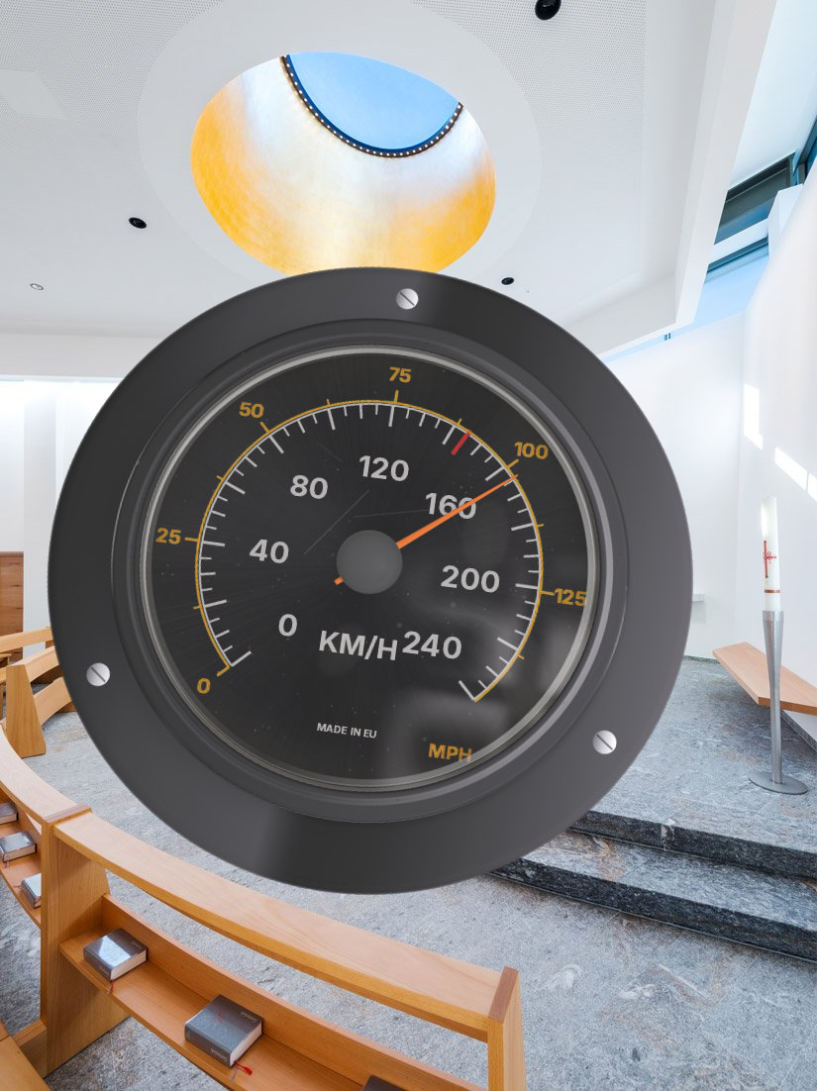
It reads 165 km/h
